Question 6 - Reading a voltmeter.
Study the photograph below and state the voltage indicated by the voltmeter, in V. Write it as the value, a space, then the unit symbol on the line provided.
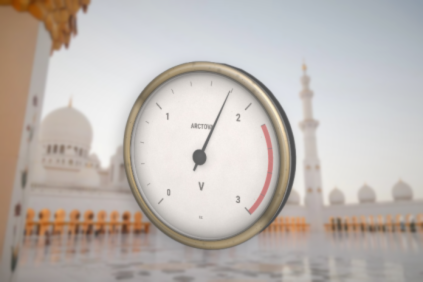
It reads 1.8 V
